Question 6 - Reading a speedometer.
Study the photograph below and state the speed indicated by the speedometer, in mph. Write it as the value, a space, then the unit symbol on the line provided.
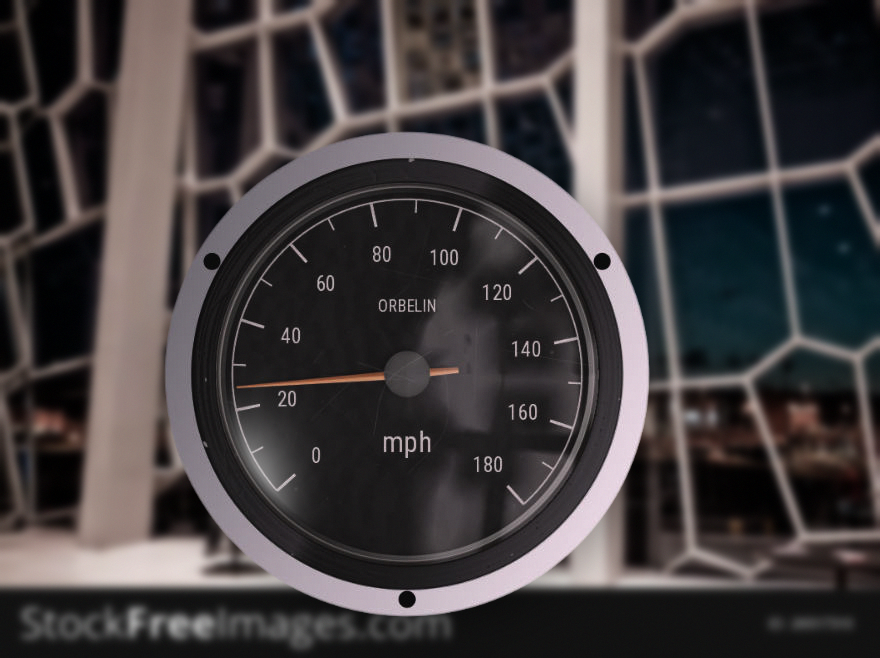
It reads 25 mph
